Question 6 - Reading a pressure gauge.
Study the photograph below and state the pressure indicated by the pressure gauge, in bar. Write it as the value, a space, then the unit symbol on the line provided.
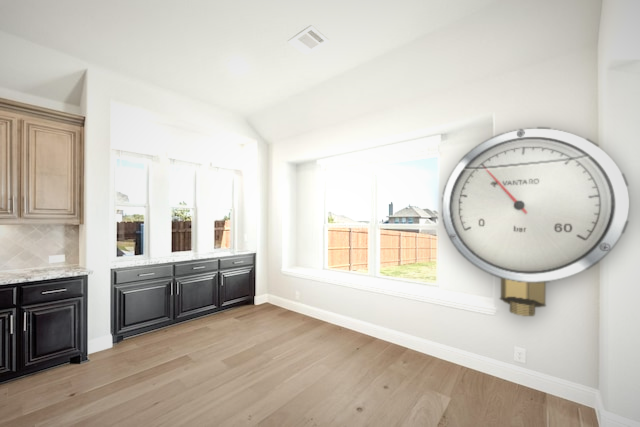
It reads 20 bar
